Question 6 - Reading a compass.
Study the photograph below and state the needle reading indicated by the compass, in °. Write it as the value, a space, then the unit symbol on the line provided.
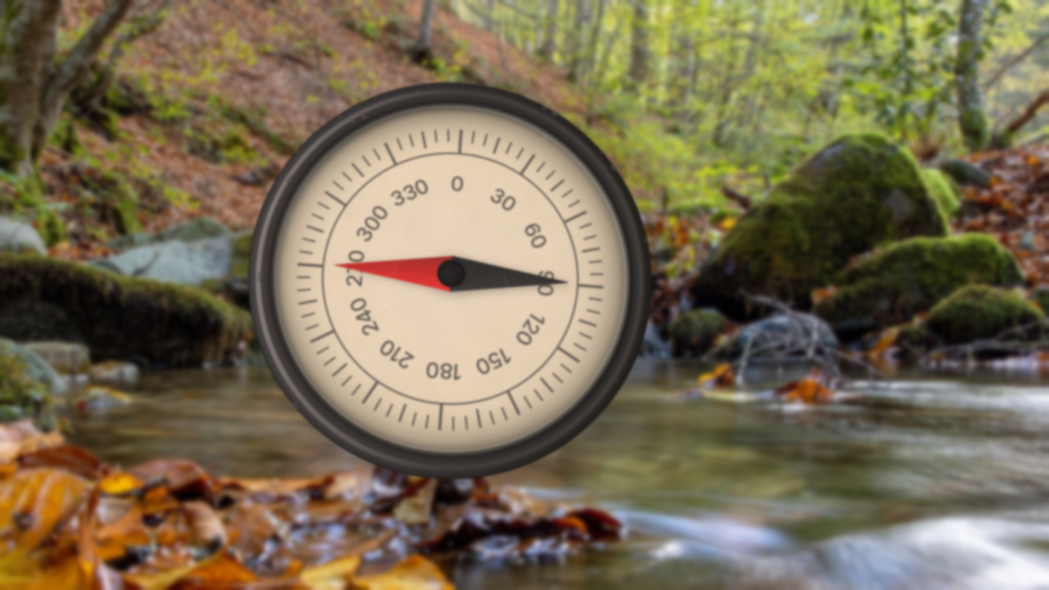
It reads 270 °
